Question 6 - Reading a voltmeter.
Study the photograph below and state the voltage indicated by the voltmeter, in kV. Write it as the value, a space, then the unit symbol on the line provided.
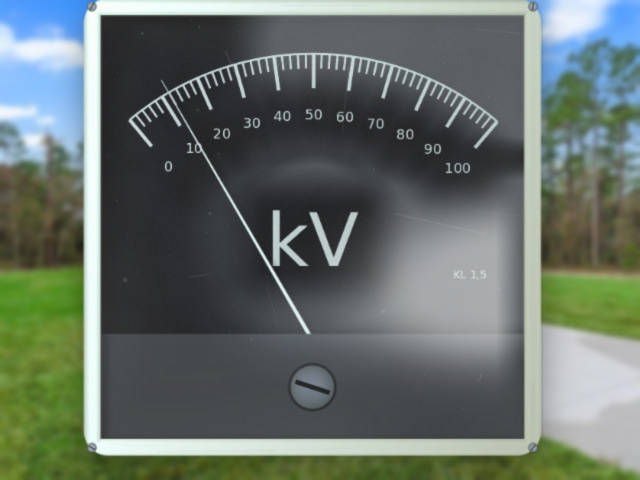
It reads 12 kV
